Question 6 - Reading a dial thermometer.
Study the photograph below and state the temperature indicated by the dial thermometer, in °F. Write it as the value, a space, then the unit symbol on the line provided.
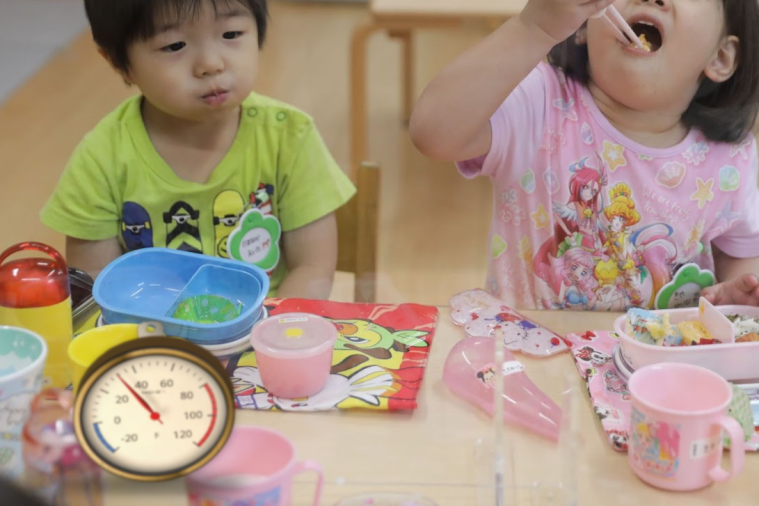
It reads 32 °F
